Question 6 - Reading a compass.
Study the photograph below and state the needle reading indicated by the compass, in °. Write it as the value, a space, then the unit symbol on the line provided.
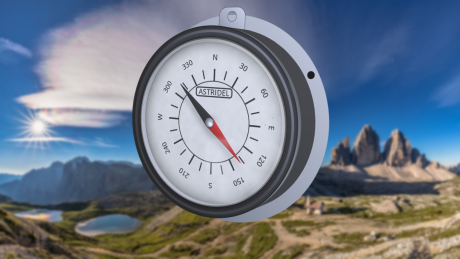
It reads 135 °
